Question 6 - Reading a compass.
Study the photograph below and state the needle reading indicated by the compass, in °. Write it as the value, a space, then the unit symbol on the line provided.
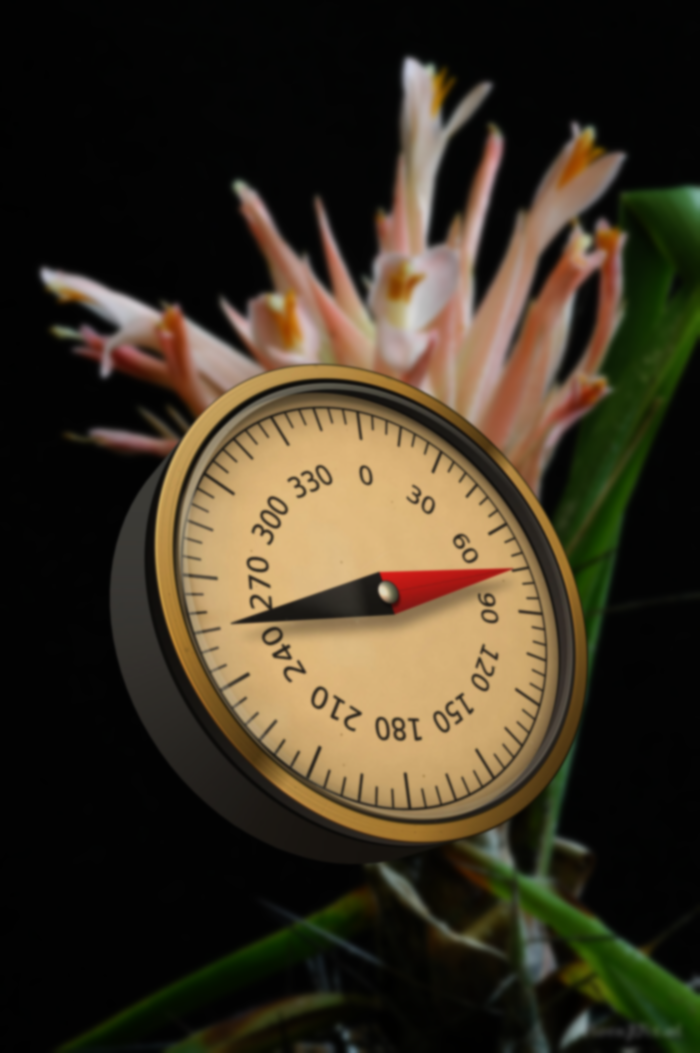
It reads 75 °
